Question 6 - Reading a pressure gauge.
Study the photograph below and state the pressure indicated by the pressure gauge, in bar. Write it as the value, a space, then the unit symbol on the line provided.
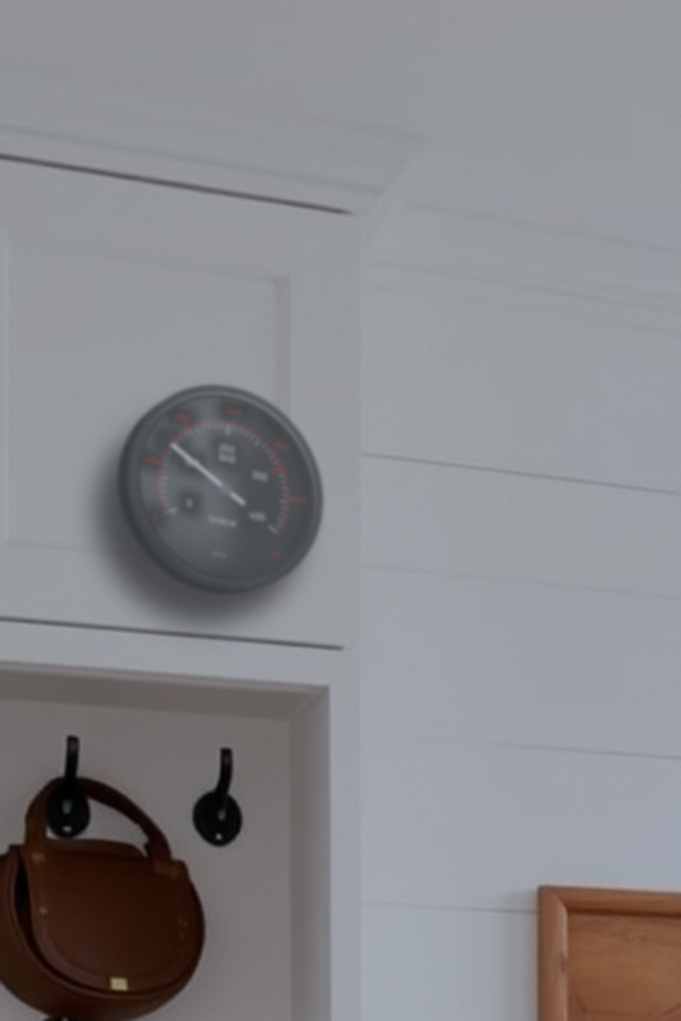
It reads 100 bar
